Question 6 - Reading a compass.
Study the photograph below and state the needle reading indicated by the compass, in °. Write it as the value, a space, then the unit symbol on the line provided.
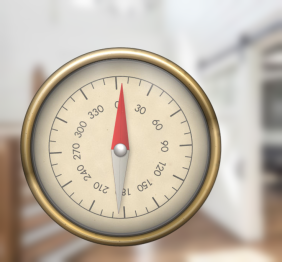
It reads 5 °
